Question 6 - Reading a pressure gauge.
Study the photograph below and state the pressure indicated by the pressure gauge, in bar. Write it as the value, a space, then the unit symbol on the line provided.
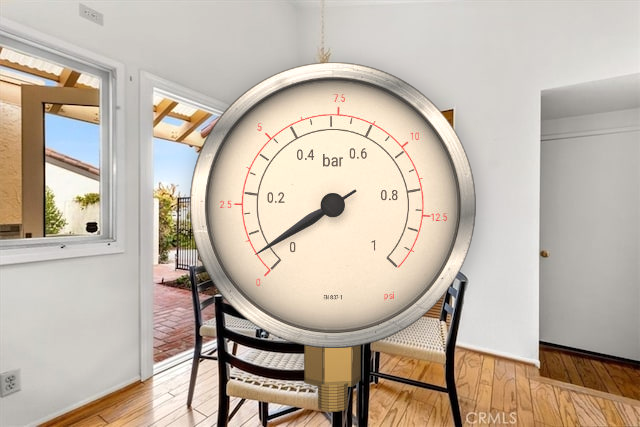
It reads 0.05 bar
